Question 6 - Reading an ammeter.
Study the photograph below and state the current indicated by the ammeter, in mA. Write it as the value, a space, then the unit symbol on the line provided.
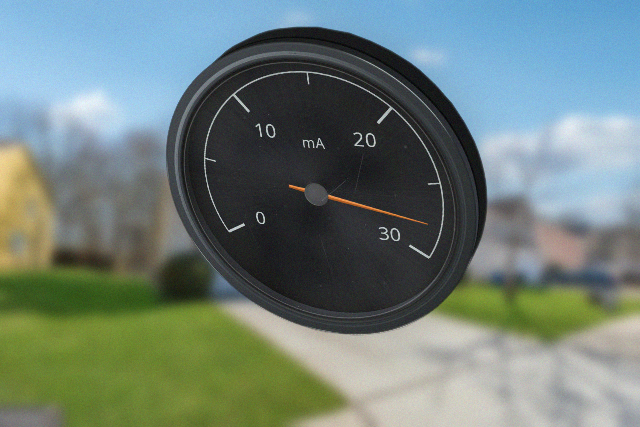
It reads 27.5 mA
